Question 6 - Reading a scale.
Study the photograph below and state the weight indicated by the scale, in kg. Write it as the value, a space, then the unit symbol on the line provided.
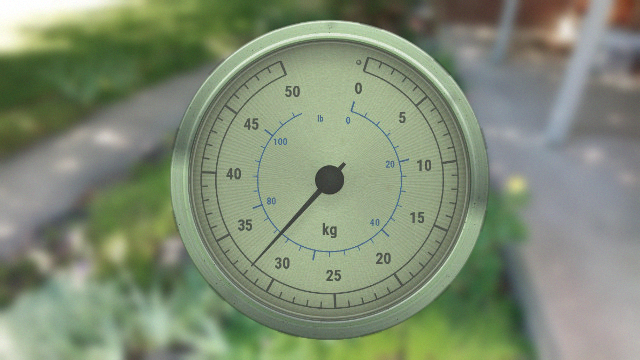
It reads 32 kg
